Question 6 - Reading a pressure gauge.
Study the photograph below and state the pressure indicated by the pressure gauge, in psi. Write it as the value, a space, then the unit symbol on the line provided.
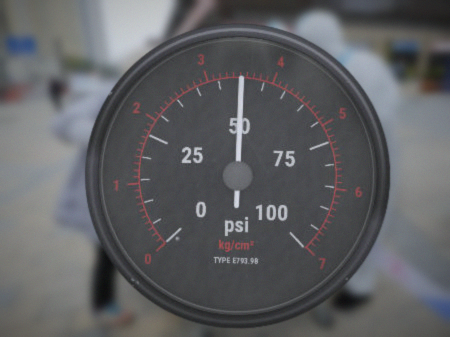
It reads 50 psi
